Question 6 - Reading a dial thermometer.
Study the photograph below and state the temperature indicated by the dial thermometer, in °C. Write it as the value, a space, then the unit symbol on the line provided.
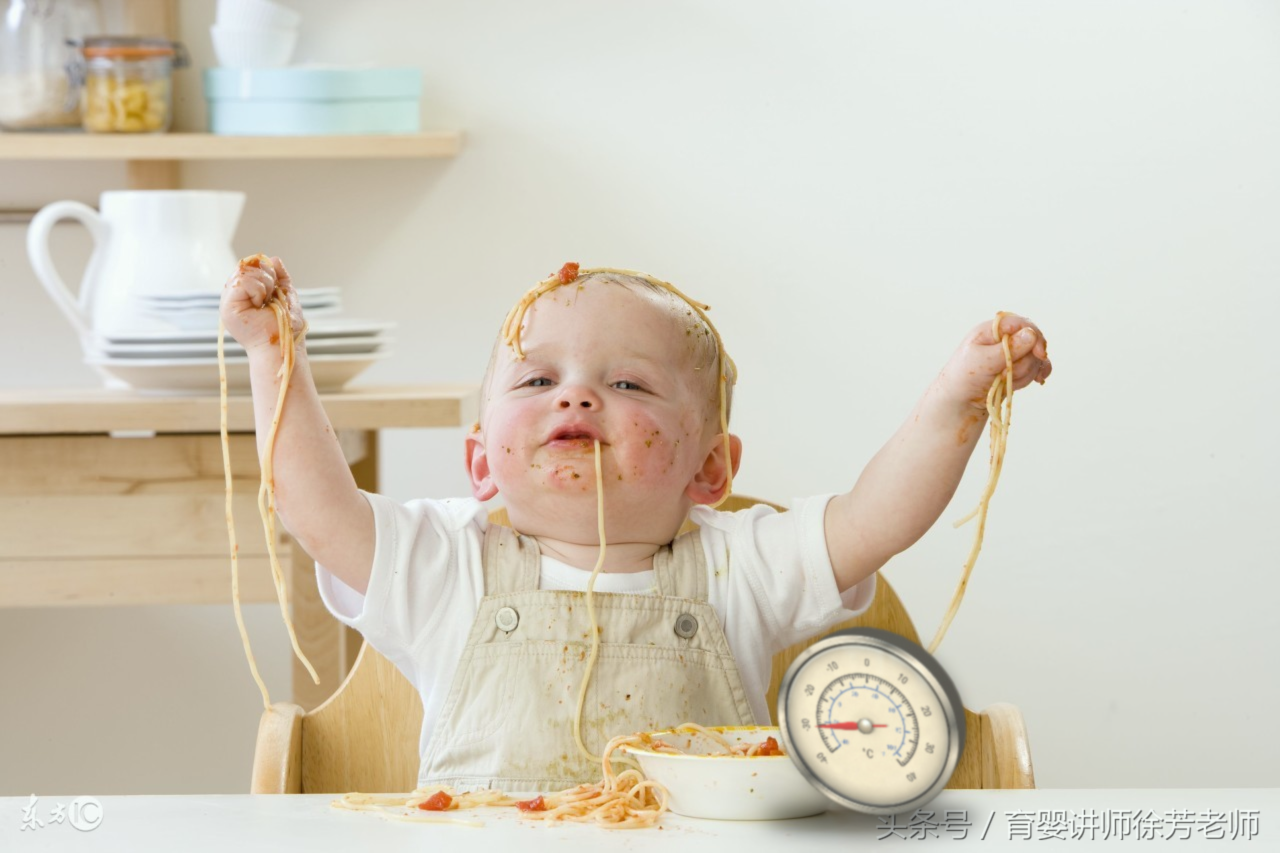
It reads -30 °C
